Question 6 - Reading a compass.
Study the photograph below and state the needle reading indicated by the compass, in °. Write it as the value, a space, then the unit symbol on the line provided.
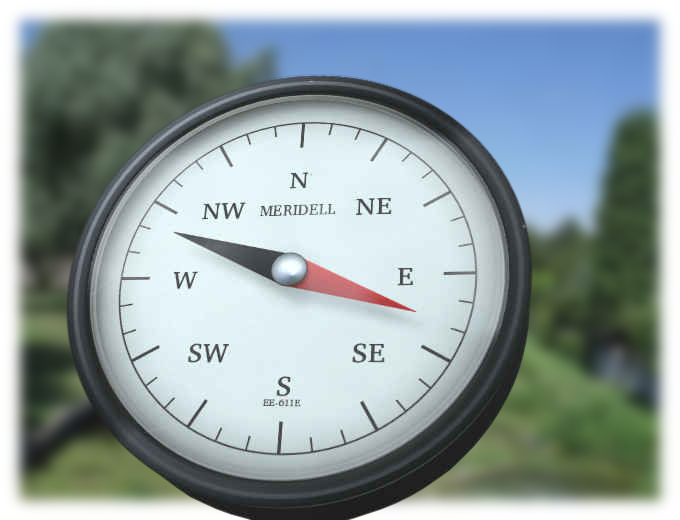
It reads 110 °
